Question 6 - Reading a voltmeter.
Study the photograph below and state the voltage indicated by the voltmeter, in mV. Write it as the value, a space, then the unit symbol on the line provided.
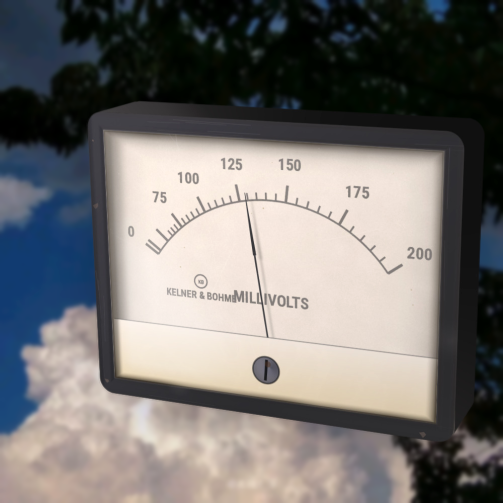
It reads 130 mV
